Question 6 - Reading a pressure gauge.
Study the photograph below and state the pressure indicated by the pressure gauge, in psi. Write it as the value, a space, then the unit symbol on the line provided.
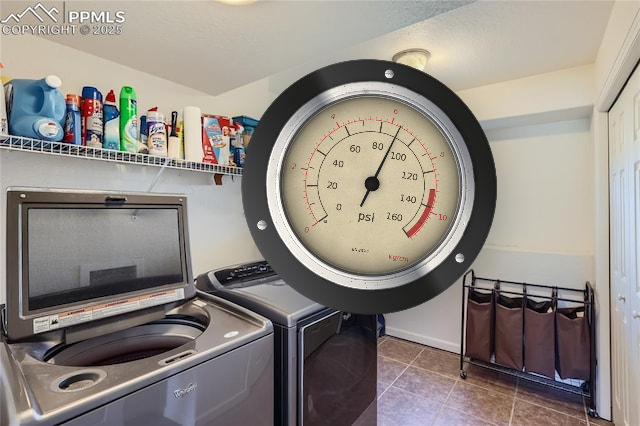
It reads 90 psi
